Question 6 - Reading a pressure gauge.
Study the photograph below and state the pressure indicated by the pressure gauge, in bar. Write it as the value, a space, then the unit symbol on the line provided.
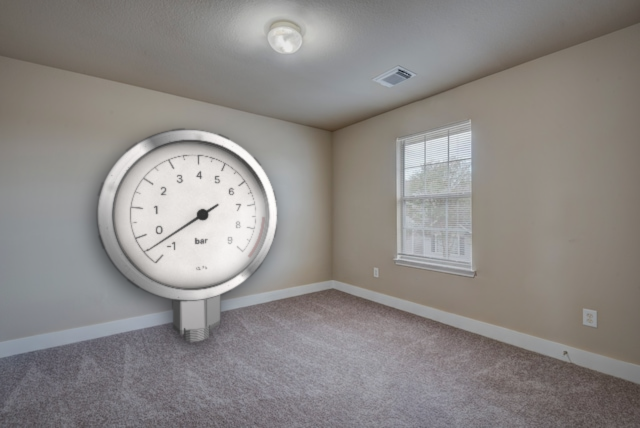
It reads -0.5 bar
